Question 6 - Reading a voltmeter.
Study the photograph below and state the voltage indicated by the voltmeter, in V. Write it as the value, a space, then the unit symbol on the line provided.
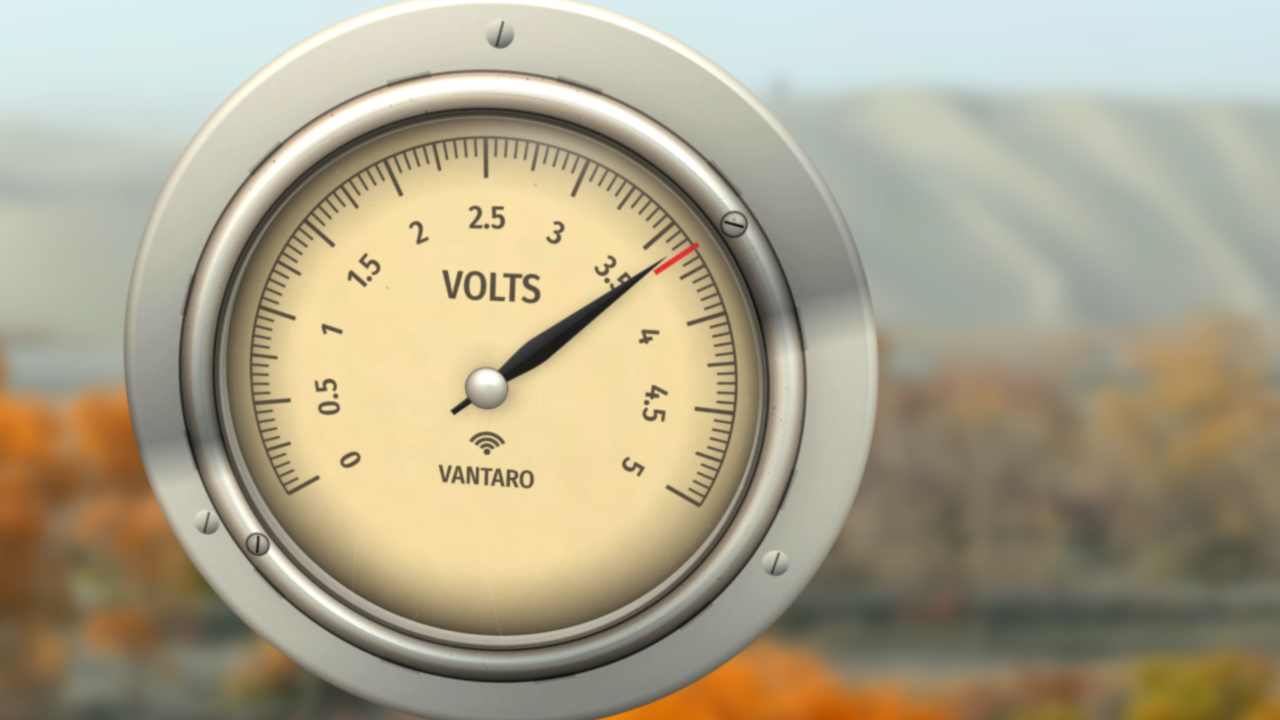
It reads 3.6 V
